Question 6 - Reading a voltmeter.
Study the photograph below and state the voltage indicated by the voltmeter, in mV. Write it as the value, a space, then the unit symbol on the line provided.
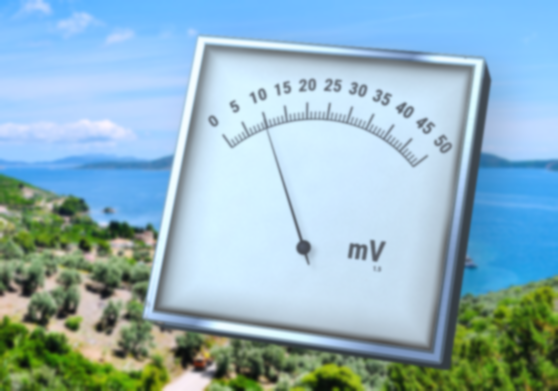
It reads 10 mV
